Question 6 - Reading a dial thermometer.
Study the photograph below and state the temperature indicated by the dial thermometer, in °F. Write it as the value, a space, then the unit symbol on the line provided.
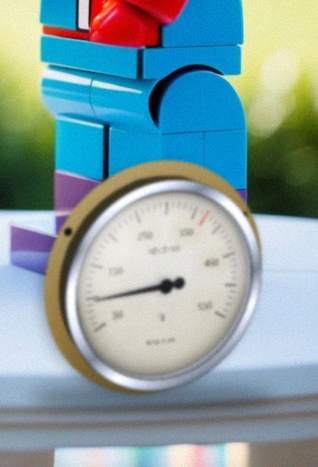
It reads 100 °F
